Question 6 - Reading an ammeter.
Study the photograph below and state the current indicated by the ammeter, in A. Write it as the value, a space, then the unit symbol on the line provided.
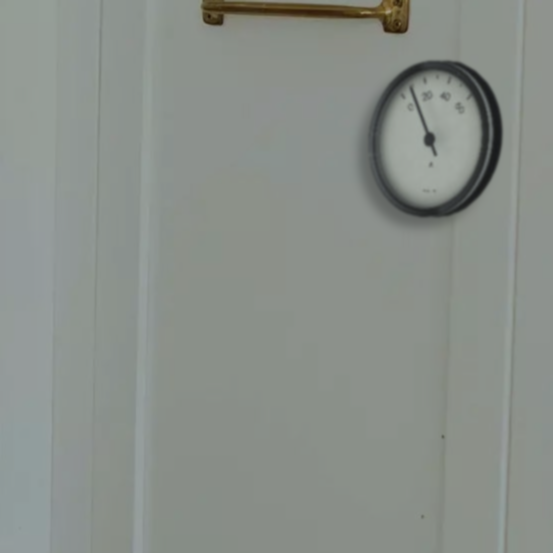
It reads 10 A
